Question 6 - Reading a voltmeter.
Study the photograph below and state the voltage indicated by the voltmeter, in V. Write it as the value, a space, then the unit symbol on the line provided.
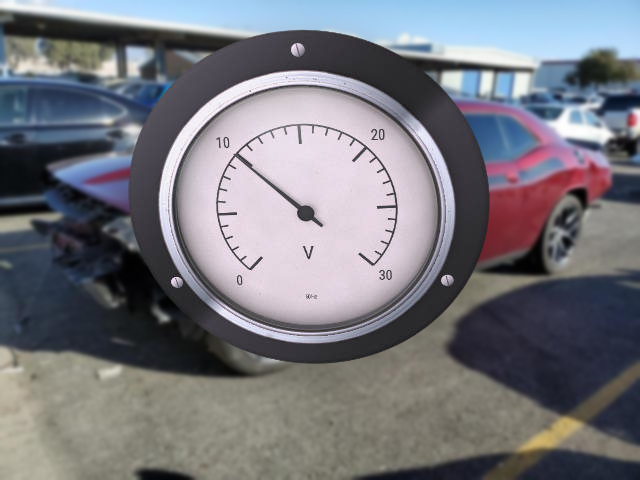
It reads 10 V
